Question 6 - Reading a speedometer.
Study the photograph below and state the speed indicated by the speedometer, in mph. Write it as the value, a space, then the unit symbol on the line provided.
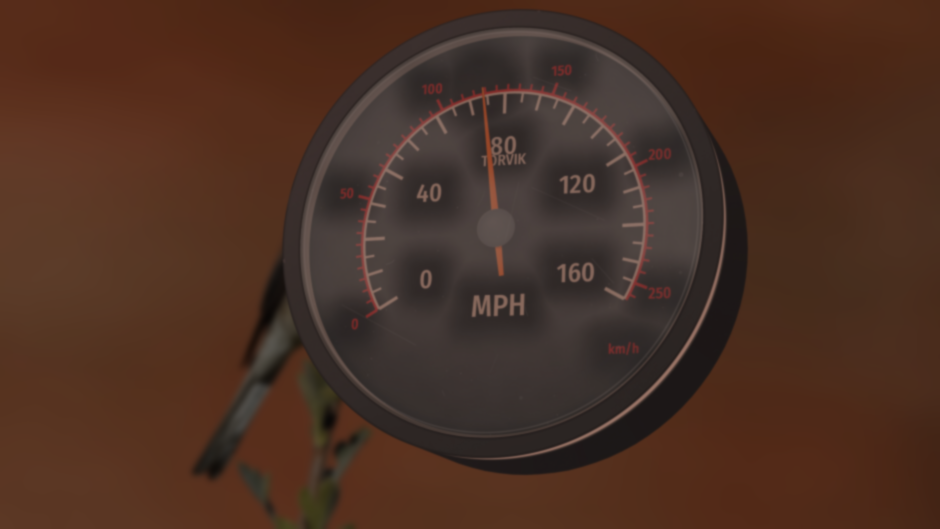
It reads 75 mph
